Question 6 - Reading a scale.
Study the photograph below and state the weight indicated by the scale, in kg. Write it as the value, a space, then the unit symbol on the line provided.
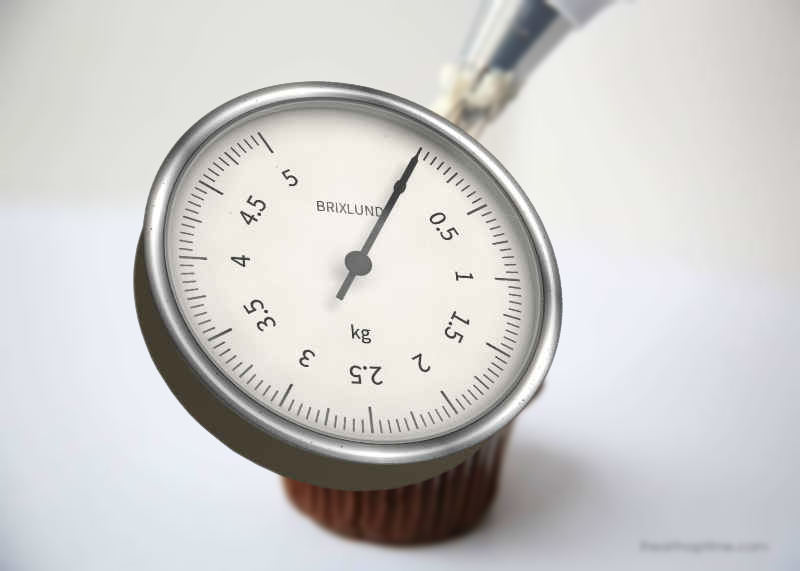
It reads 0 kg
